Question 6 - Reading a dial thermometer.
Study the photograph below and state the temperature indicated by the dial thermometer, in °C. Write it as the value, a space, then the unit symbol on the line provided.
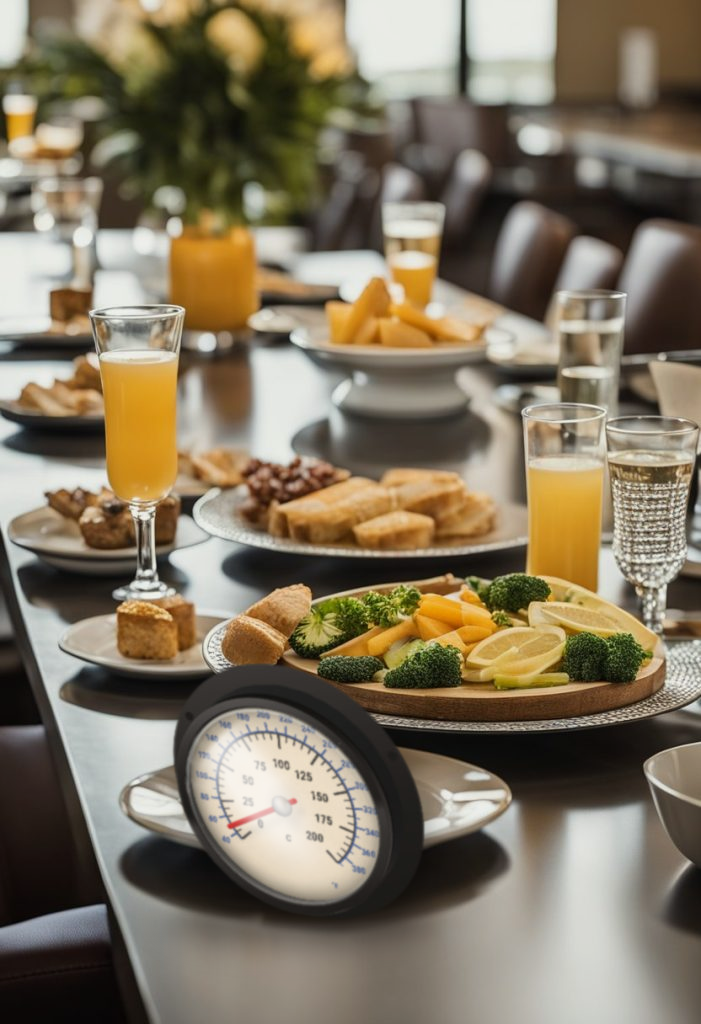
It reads 10 °C
